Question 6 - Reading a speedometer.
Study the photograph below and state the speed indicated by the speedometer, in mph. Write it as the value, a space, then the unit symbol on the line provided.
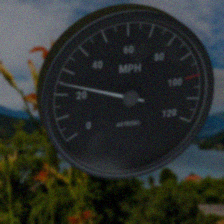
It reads 25 mph
